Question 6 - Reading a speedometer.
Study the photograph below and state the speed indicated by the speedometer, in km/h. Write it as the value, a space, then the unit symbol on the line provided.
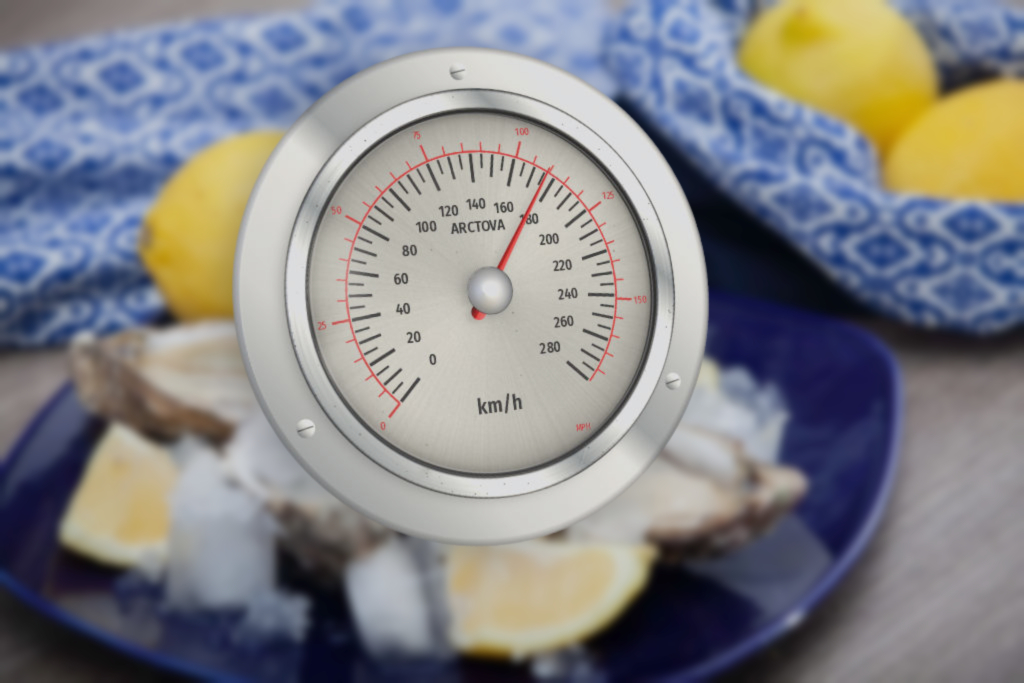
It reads 175 km/h
